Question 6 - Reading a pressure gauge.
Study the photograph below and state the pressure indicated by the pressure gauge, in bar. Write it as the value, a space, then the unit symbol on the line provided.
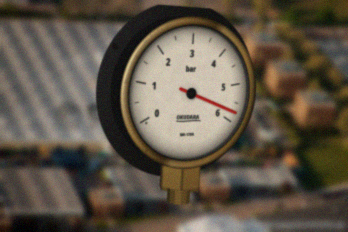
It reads 5.75 bar
